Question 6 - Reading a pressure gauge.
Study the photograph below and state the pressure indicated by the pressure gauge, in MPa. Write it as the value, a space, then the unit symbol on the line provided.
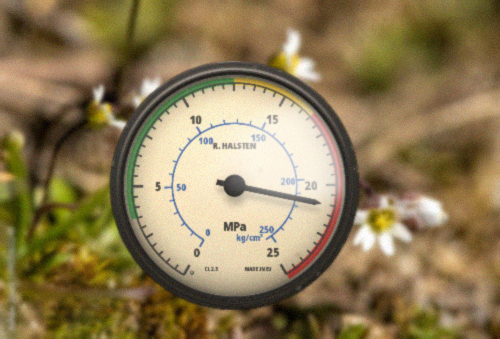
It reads 21 MPa
